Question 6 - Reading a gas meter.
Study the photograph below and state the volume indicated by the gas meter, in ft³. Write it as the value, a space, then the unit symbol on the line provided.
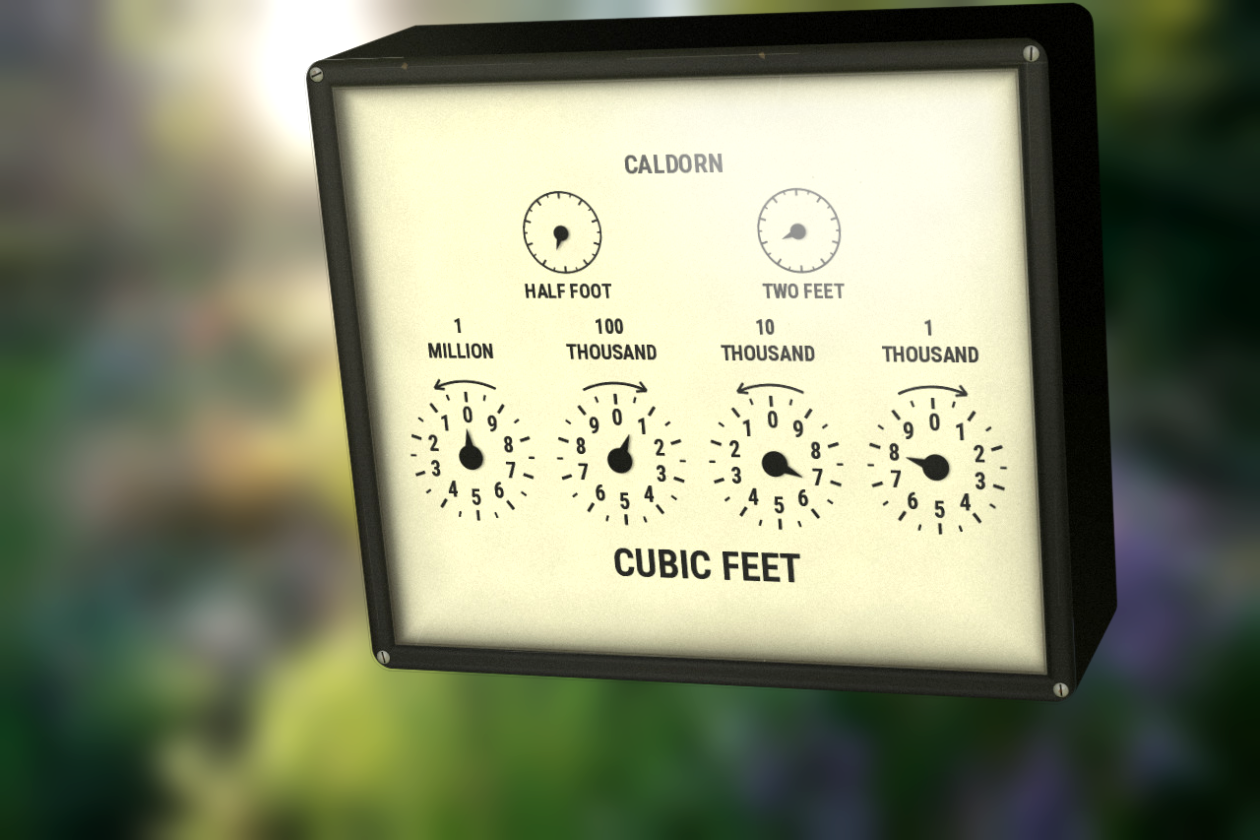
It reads 6800 ft³
